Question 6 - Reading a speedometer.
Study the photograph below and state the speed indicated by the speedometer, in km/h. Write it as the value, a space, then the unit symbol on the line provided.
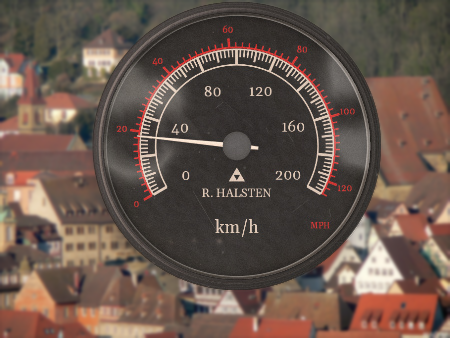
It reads 30 km/h
